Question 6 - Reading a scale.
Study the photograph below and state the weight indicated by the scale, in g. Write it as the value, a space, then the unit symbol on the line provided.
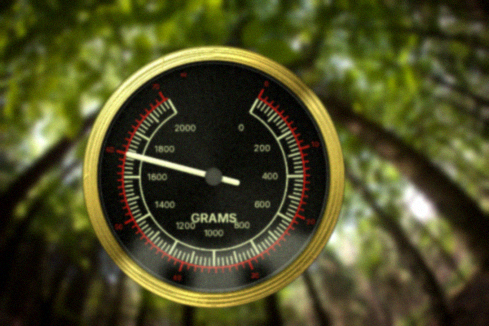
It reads 1700 g
